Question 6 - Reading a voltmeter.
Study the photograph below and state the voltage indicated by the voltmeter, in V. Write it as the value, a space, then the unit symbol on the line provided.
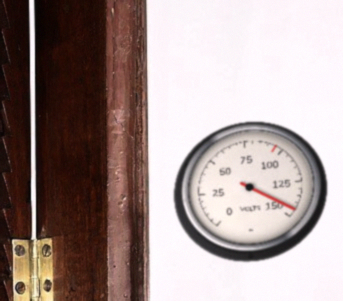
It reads 145 V
